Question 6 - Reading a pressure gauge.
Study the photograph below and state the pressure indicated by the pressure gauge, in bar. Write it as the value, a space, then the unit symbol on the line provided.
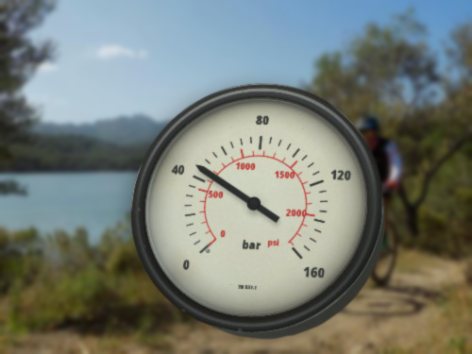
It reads 45 bar
